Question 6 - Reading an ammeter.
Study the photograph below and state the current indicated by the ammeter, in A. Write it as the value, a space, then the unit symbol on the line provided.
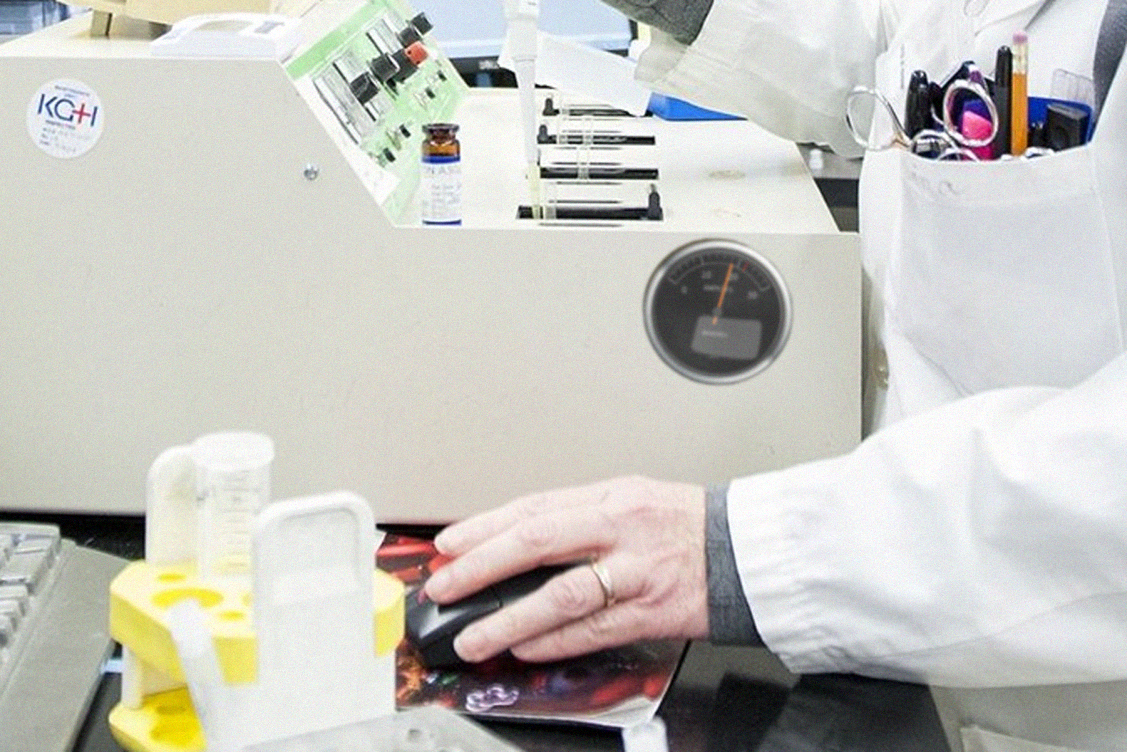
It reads 18 A
